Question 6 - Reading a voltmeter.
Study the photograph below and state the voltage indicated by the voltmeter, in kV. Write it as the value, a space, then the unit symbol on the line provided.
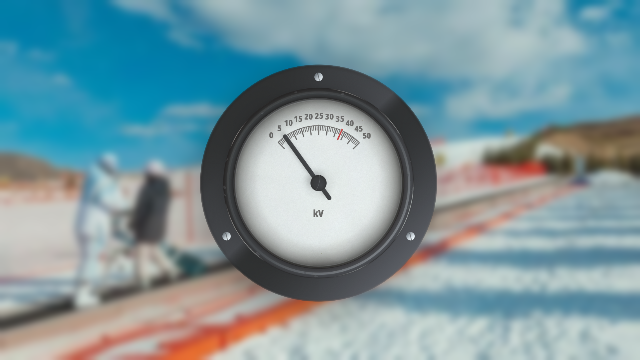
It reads 5 kV
